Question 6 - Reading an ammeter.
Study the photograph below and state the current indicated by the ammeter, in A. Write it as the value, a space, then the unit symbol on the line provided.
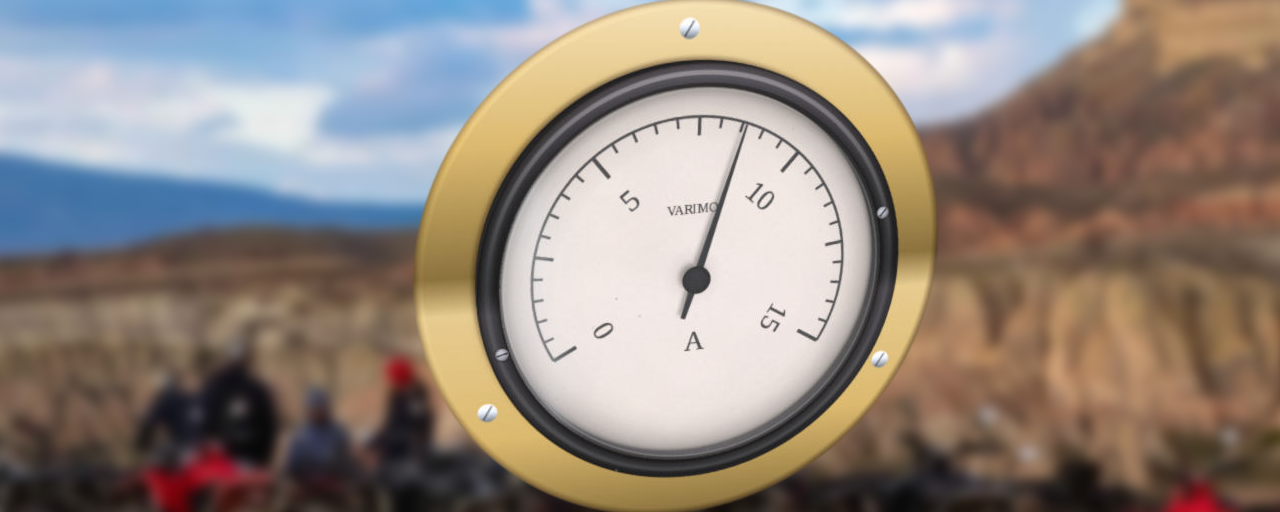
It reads 8.5 A
